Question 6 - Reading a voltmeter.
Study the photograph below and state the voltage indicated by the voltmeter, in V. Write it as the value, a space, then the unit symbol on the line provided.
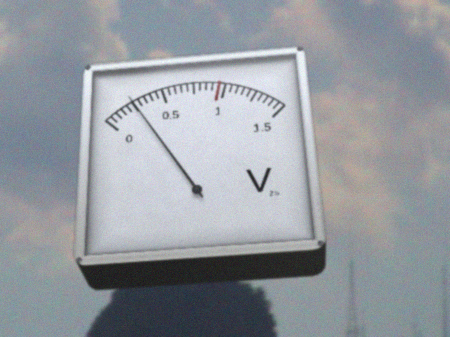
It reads 0.25 V
